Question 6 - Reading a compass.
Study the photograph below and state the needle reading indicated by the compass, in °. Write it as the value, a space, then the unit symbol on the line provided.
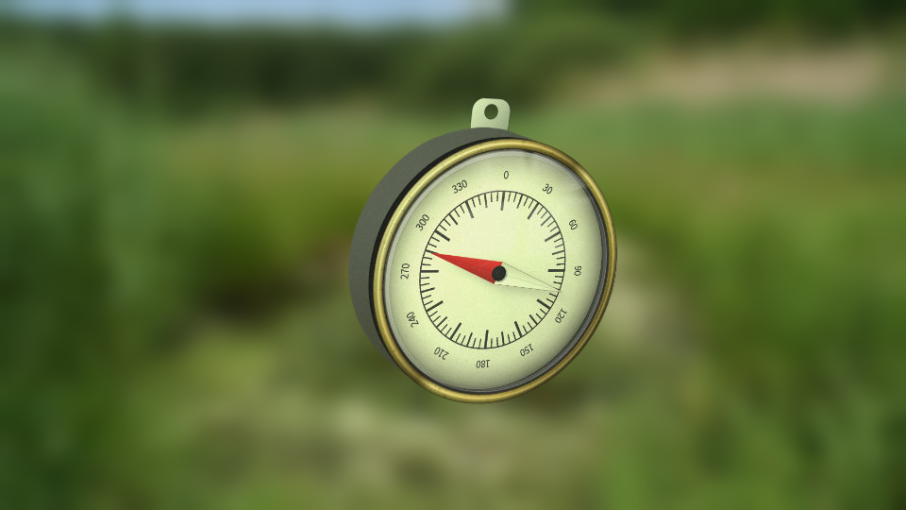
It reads 285 °
